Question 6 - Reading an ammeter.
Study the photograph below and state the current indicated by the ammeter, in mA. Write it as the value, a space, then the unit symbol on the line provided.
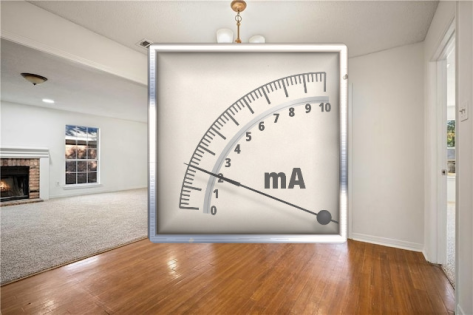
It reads 2 mA
